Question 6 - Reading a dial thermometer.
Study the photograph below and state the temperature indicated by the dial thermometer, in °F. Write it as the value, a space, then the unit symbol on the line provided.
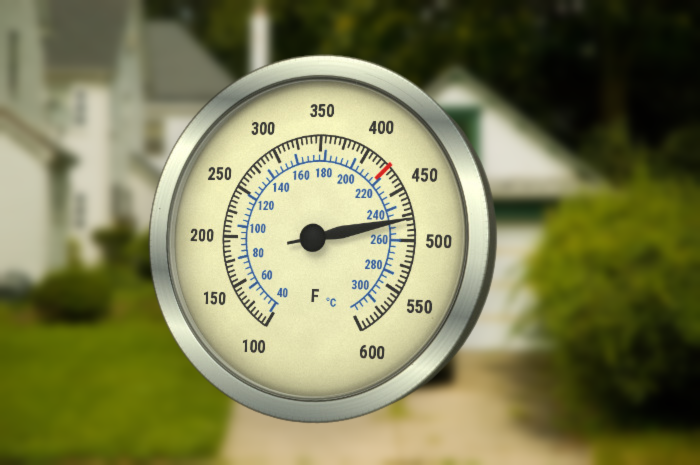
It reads 480 °F
